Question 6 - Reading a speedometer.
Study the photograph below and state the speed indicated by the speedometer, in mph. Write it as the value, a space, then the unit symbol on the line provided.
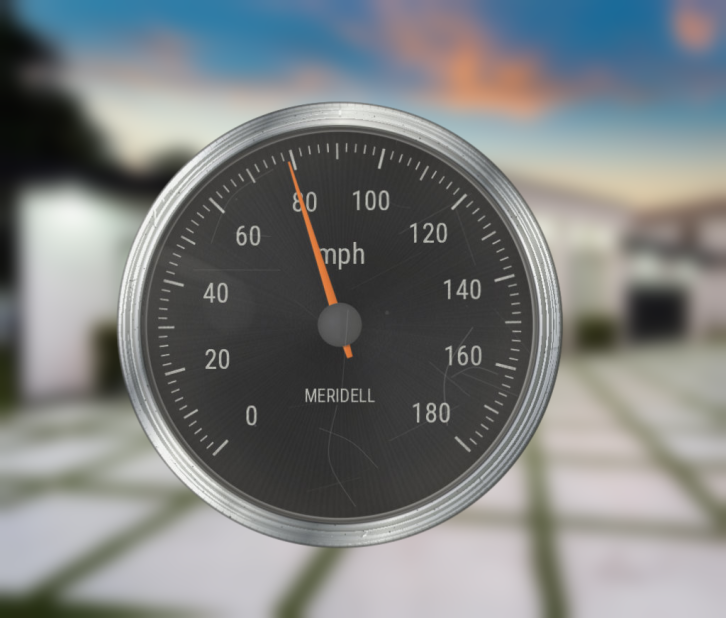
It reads 79 mph
